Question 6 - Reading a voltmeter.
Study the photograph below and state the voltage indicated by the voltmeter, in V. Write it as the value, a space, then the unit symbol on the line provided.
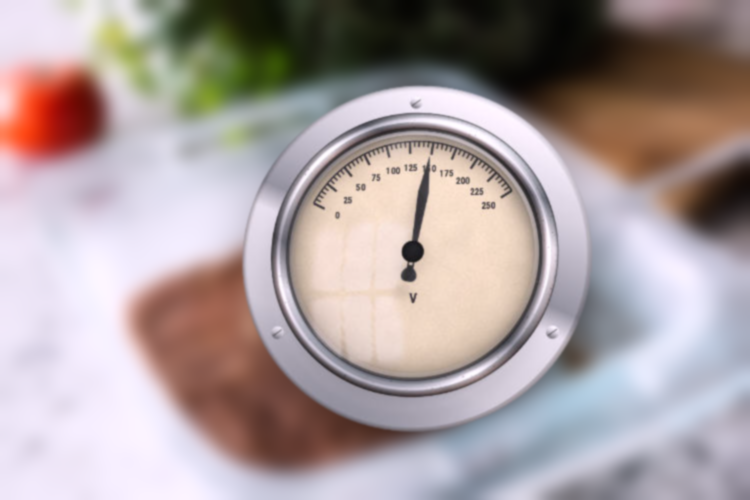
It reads 150 V
